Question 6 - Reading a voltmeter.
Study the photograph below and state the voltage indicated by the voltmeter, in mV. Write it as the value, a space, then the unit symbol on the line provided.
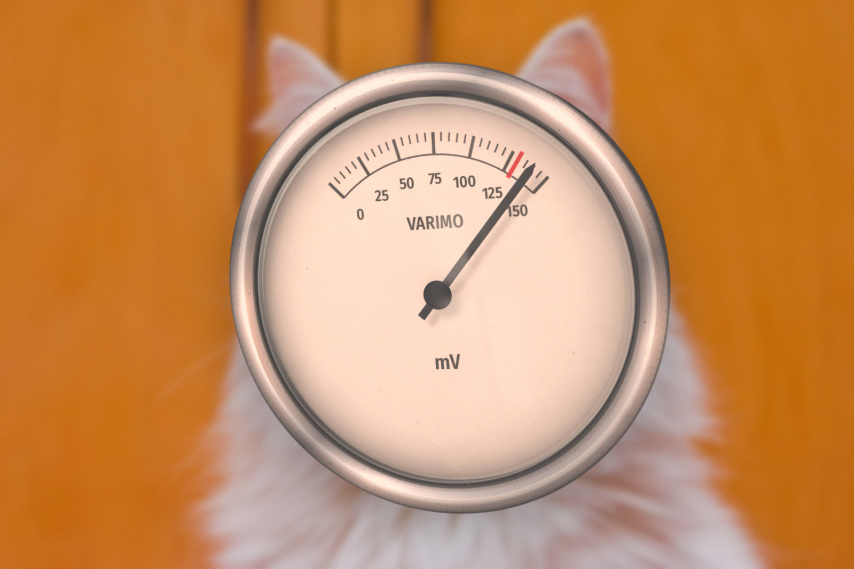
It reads 140 mV
